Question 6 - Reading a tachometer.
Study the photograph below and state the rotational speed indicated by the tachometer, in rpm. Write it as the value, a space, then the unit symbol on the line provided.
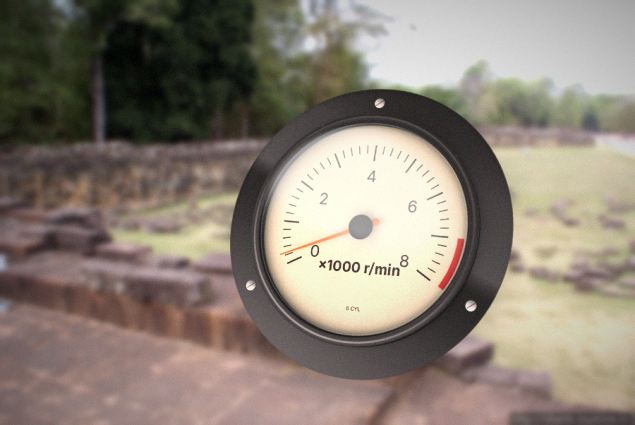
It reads 200 rpm
